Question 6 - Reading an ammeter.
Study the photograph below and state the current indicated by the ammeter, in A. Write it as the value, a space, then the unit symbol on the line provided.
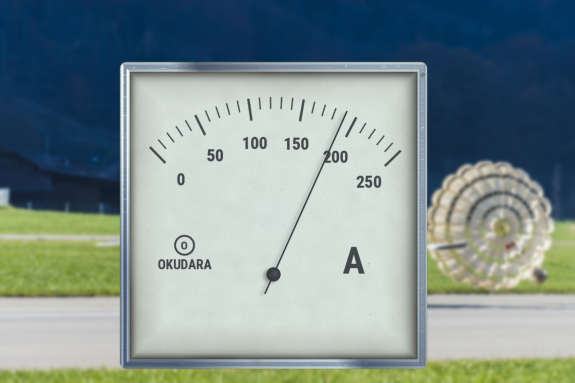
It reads 190 A
